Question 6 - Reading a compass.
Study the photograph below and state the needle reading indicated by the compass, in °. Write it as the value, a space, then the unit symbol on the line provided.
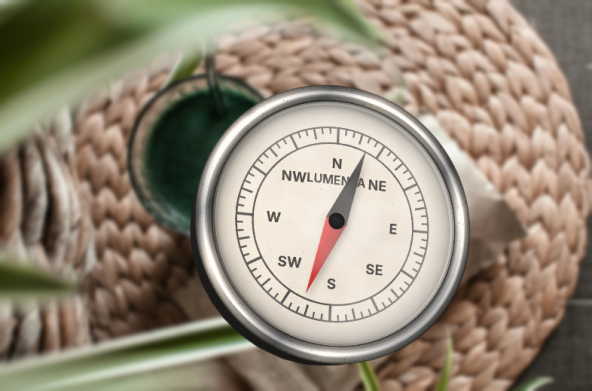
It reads 200 °
